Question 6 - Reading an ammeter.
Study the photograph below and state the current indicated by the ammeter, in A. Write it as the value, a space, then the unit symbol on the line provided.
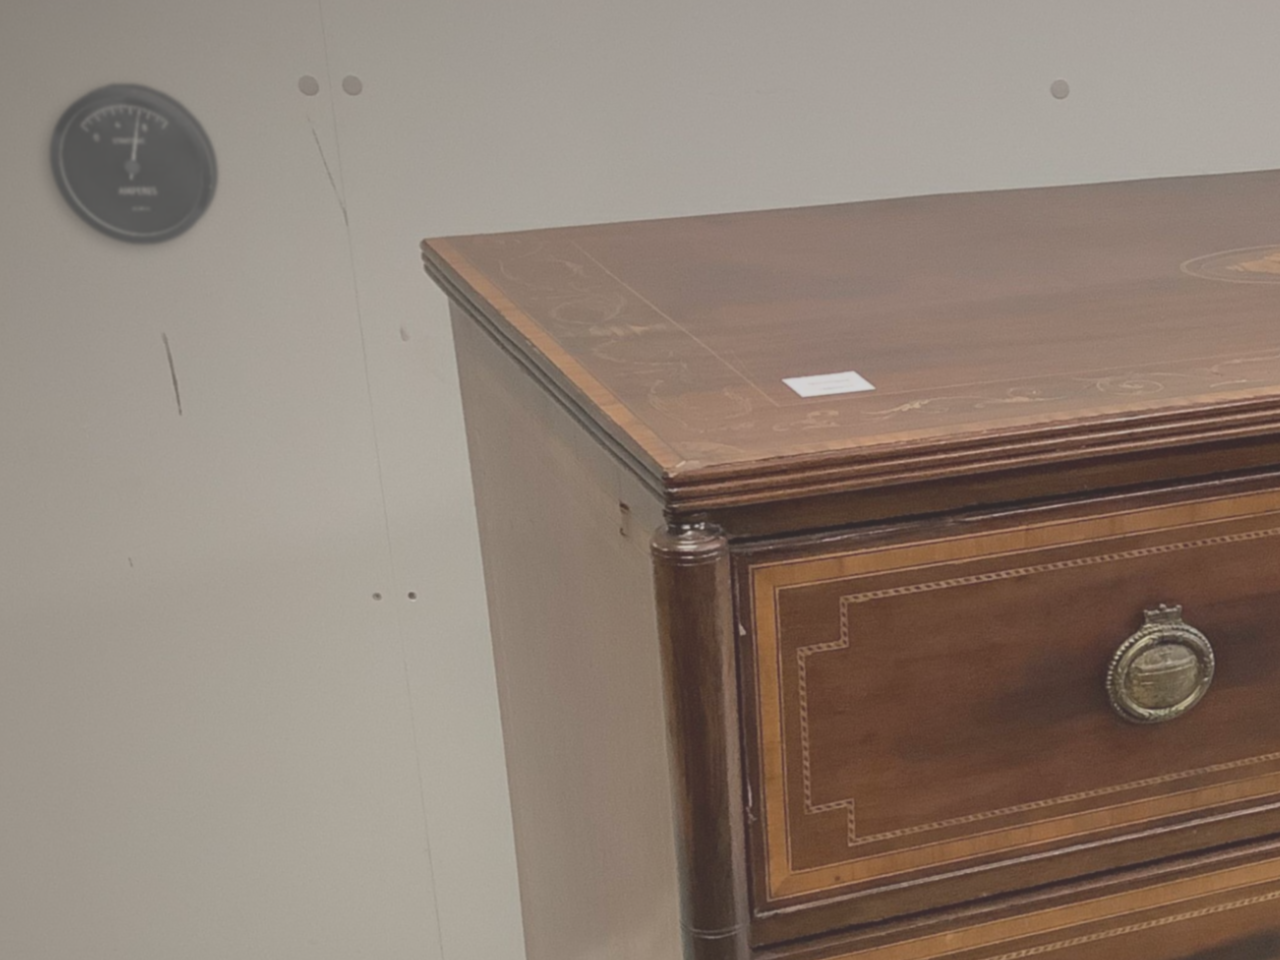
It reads 7 A
